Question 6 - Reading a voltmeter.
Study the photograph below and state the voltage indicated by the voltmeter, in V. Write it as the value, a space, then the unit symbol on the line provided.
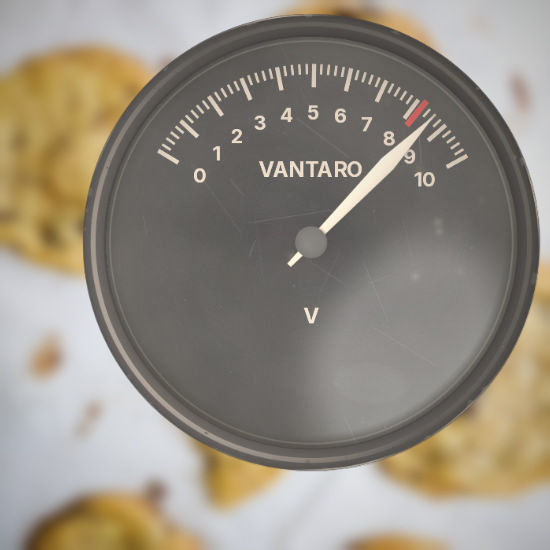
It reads 8.6 V
